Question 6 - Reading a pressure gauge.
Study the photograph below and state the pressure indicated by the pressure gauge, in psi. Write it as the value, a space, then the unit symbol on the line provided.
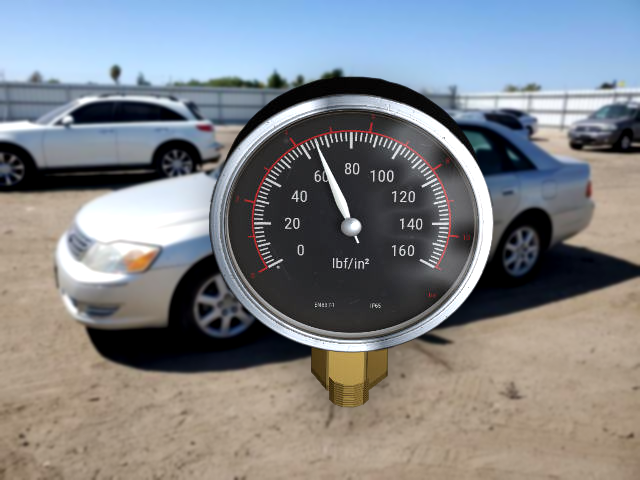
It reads 66 psi
